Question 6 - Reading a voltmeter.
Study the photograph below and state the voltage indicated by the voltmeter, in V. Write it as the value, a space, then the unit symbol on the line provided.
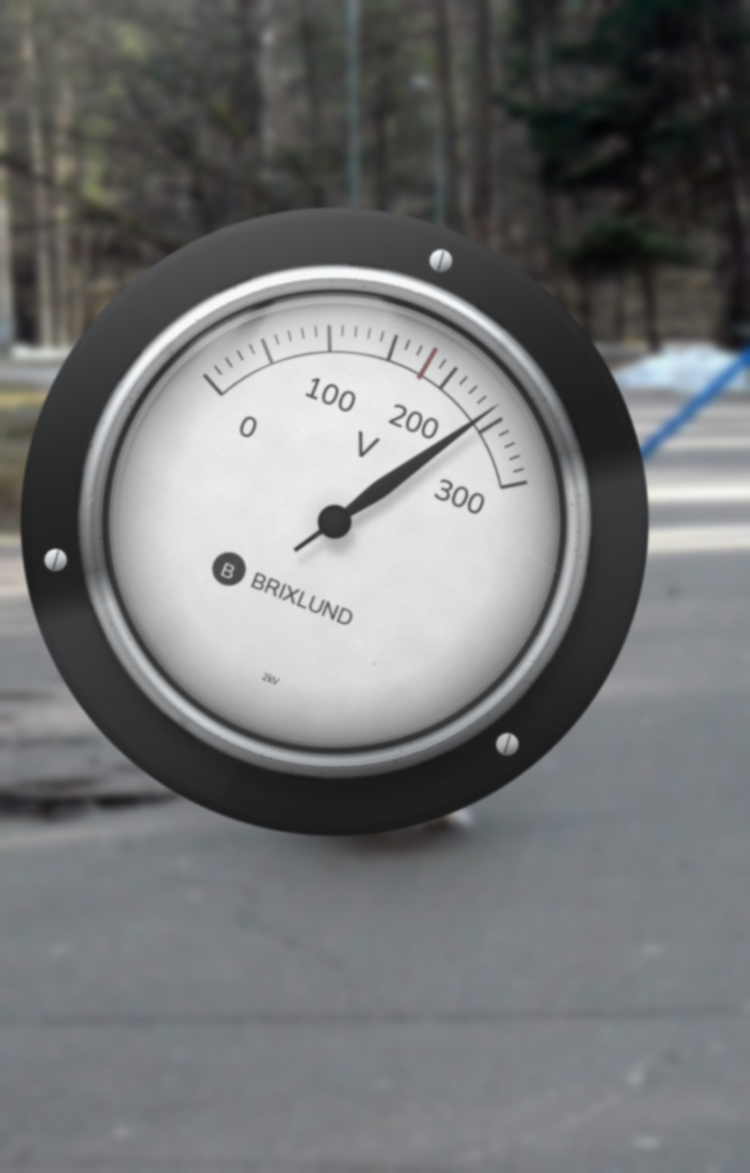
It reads 240 V
